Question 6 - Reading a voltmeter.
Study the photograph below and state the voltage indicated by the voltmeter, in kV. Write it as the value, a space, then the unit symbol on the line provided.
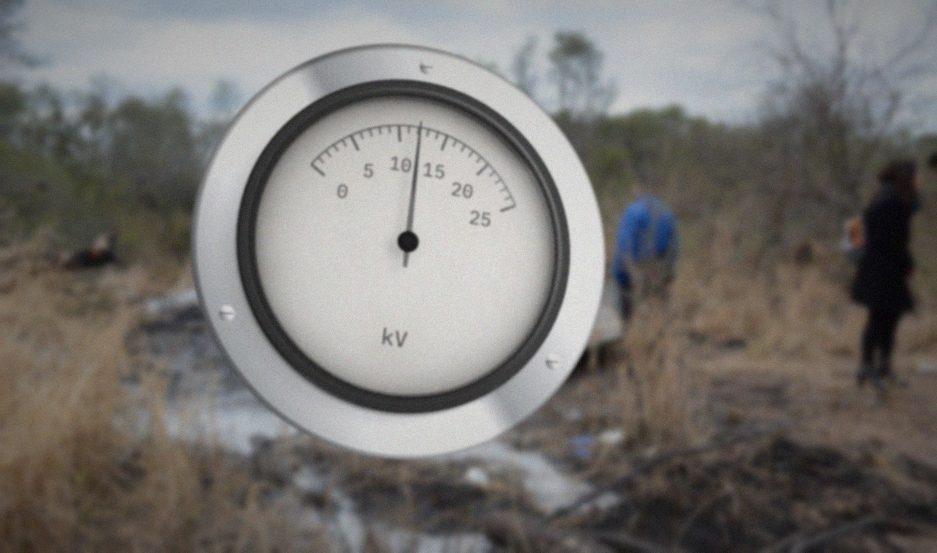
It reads 12 kV
